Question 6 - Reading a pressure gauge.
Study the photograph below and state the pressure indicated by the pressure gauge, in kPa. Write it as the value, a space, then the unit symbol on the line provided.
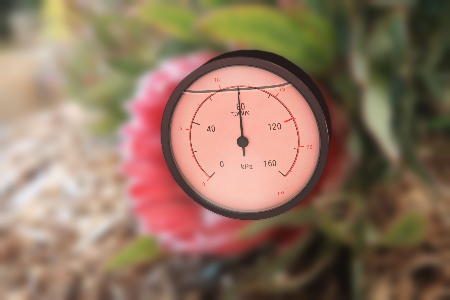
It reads 80 kPa
